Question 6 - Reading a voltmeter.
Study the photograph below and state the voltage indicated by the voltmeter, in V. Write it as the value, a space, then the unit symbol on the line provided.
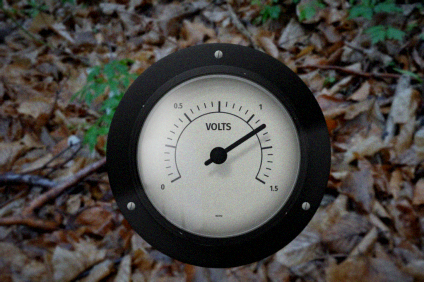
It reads 1.1 V
